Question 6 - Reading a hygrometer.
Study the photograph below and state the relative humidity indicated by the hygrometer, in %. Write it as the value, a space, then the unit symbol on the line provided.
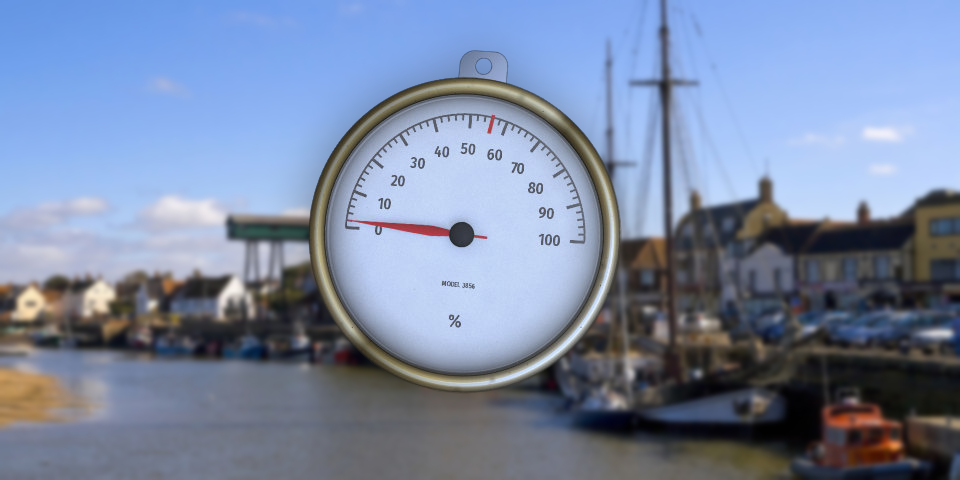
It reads 2 %
